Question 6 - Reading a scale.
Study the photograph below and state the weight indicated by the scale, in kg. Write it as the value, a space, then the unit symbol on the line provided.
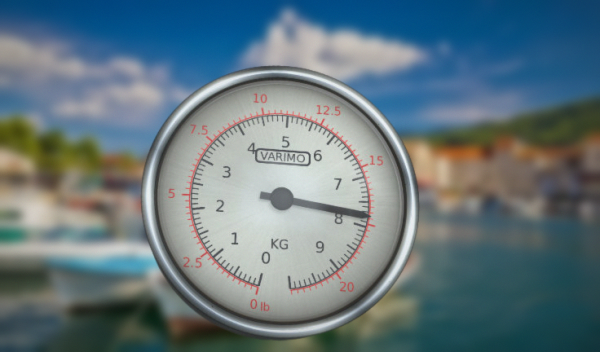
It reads 7.8 kg
